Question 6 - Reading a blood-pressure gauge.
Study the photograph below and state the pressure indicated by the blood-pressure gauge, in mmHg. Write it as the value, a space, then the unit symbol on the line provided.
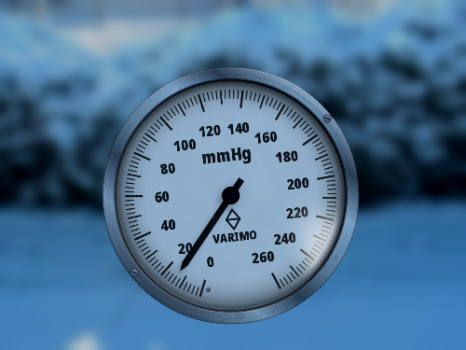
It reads 14 mmHg
